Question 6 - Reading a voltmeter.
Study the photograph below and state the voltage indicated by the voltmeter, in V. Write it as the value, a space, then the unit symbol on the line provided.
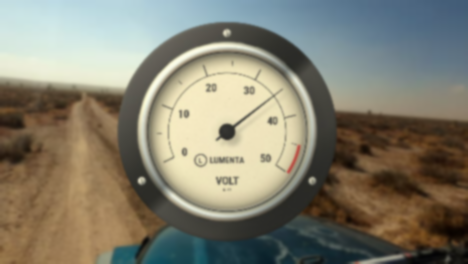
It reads 35 V
